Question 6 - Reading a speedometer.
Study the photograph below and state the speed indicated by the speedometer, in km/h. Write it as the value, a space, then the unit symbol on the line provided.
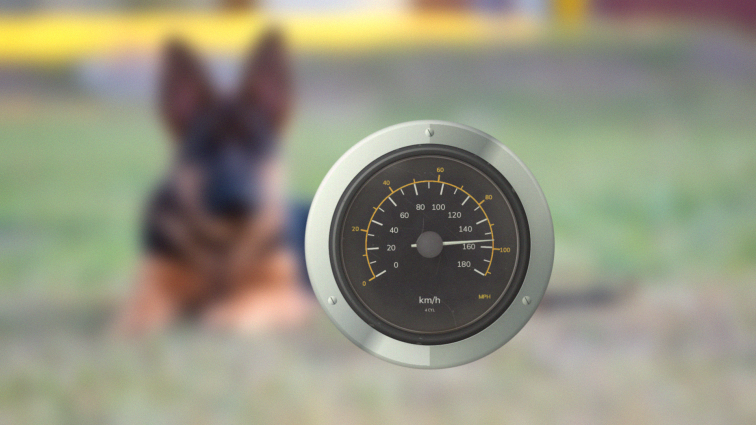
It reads 155 km/h
